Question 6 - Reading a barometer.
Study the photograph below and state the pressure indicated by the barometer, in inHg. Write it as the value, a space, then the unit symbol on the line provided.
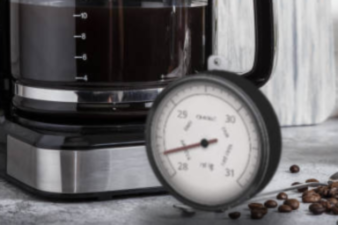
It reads 28.3 inHg
